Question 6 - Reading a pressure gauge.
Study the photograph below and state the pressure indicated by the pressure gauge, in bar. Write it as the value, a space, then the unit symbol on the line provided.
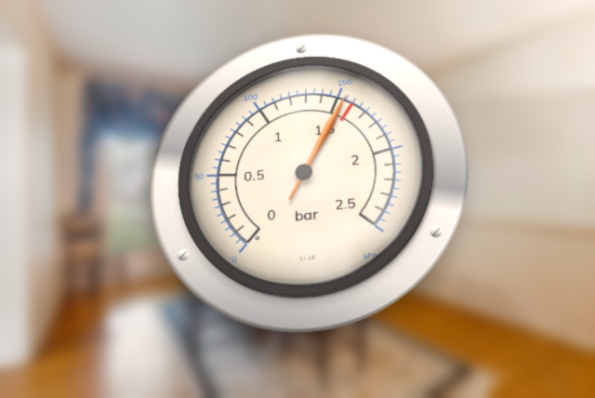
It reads 1.55 bar
